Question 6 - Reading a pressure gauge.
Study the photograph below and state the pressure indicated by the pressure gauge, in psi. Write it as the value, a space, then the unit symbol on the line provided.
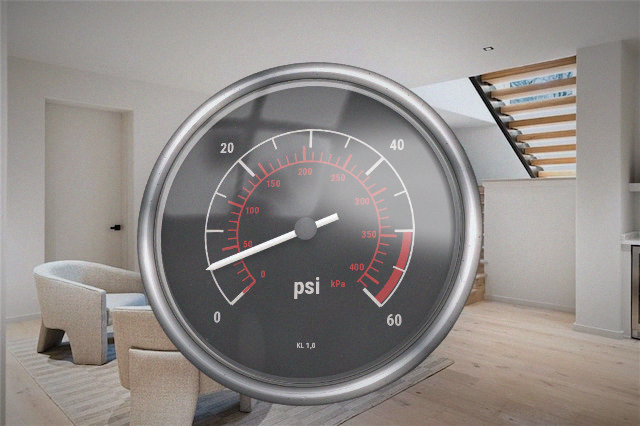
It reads 5 psi
